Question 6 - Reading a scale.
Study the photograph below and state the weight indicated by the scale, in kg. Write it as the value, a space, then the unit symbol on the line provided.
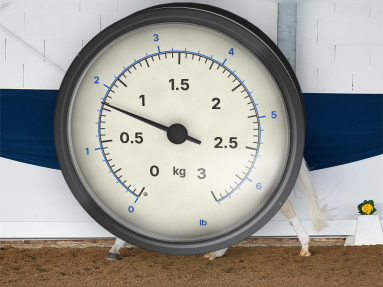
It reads 0.8 kg
